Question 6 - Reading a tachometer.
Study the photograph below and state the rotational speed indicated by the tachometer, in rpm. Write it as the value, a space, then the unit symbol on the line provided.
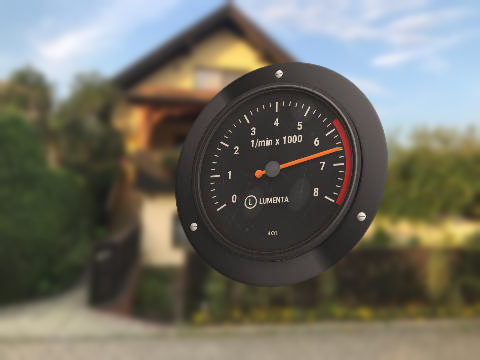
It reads 6600 rpm
